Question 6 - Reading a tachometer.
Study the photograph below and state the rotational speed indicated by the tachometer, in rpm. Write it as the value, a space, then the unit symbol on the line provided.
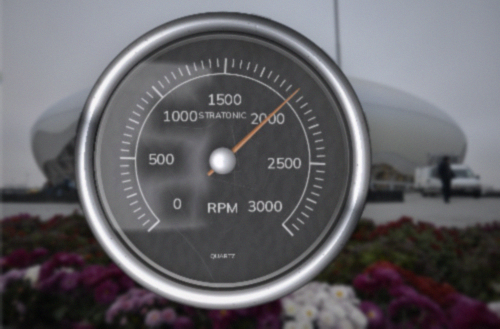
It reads 2000 rpm
